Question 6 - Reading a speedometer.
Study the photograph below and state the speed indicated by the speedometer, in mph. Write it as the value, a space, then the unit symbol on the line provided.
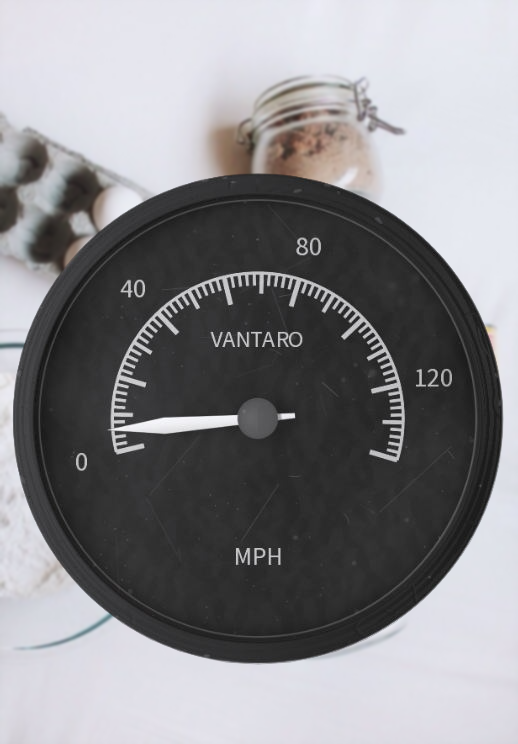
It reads 6 mph
